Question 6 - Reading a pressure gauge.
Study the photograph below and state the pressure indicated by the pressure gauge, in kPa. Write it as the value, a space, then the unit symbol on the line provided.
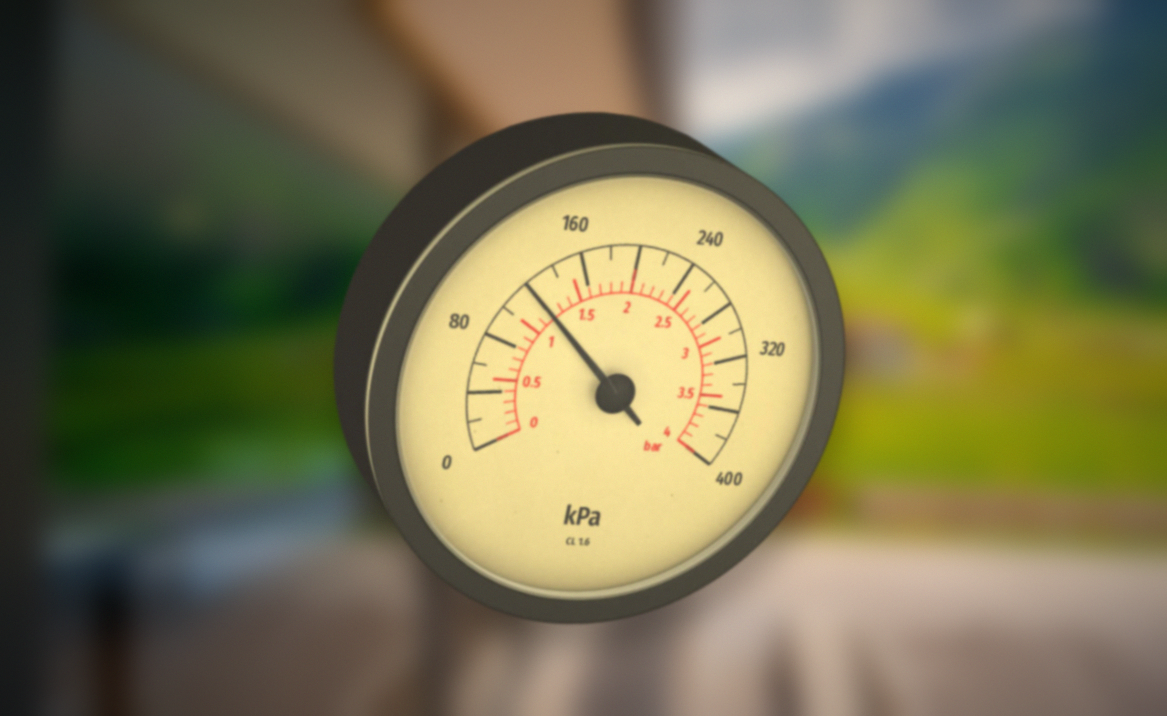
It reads 120 kPa
